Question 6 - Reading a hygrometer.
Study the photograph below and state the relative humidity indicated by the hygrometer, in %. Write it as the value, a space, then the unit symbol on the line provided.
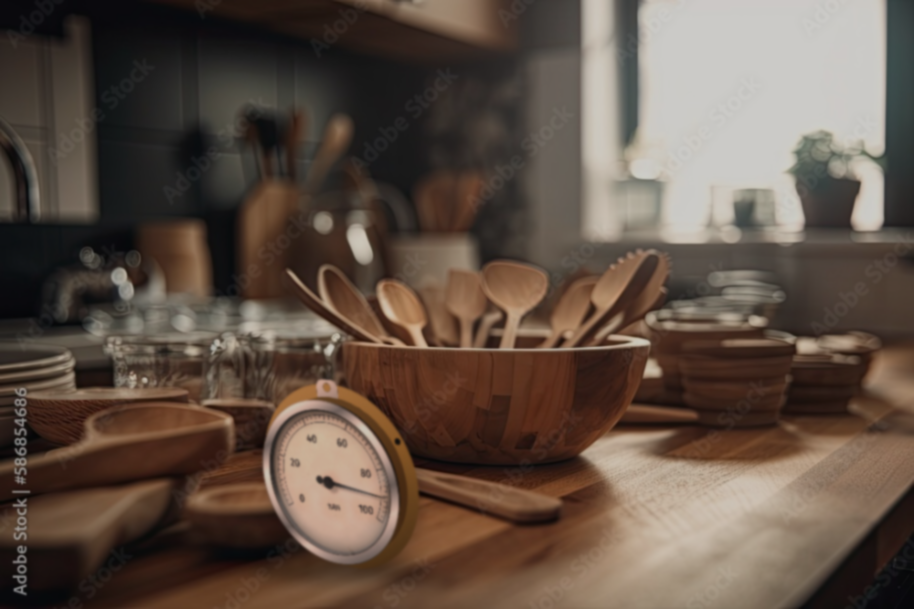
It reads 90 %
